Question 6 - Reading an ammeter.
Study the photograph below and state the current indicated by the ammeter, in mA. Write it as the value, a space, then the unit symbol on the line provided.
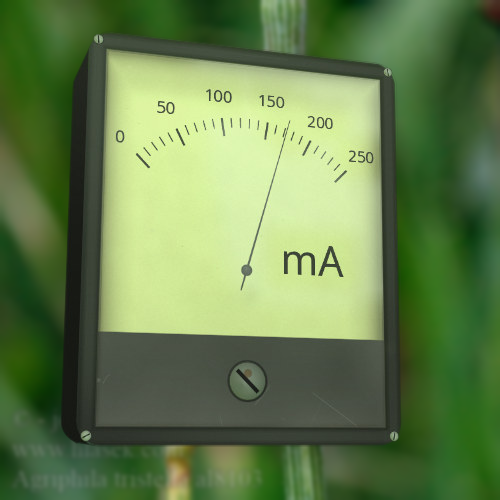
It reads 170 mA
